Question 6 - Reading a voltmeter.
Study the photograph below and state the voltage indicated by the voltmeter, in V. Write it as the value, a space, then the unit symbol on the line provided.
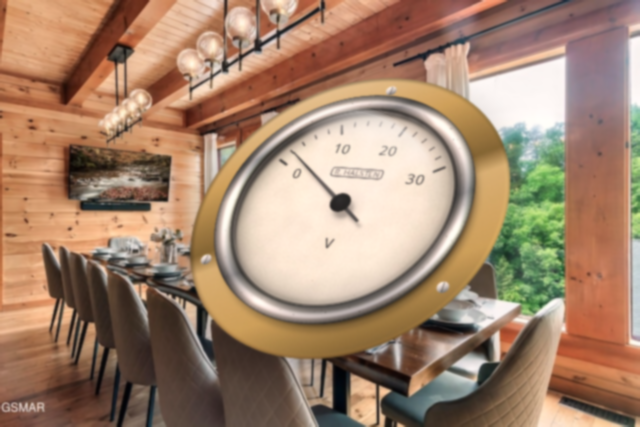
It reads 2 V
